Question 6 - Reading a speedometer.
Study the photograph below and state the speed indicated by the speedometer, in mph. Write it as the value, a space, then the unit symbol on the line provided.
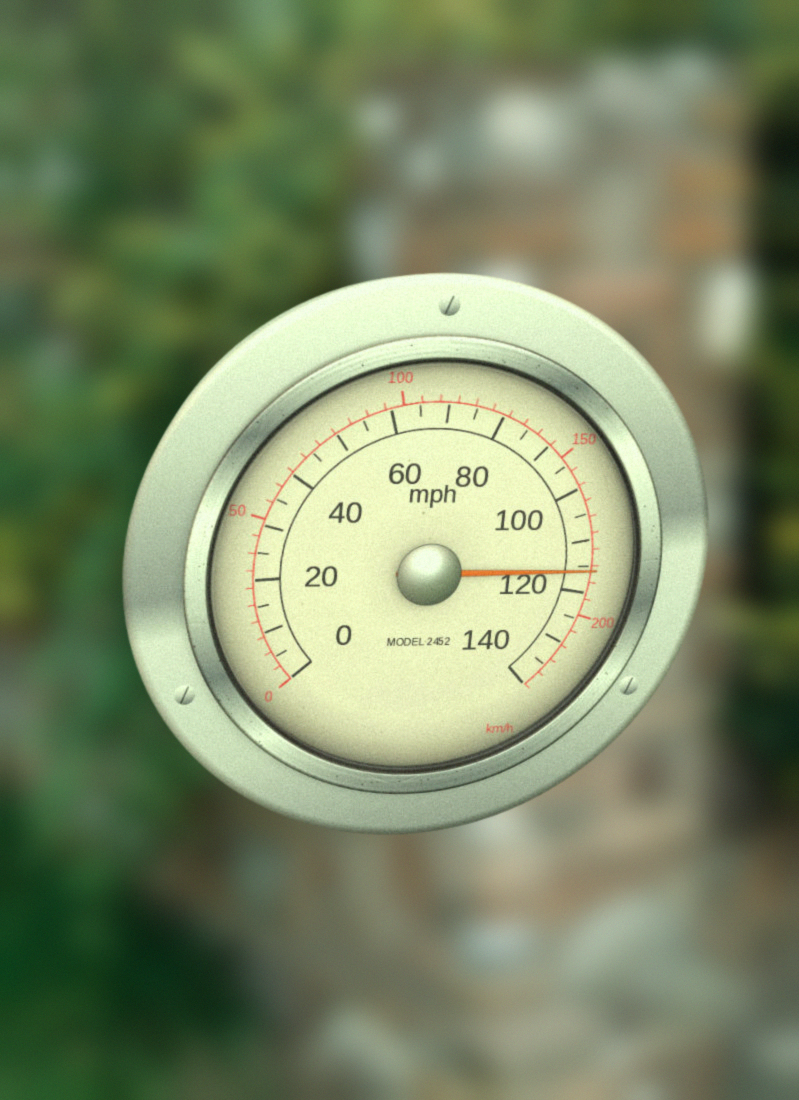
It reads 115 mph
